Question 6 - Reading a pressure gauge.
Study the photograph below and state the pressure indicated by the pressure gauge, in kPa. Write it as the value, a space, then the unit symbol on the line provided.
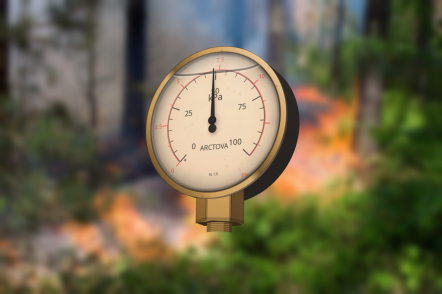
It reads 50 kPa
